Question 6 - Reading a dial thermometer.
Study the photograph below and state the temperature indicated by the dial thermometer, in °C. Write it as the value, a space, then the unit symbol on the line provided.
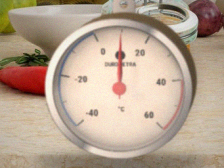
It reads 10 °C
